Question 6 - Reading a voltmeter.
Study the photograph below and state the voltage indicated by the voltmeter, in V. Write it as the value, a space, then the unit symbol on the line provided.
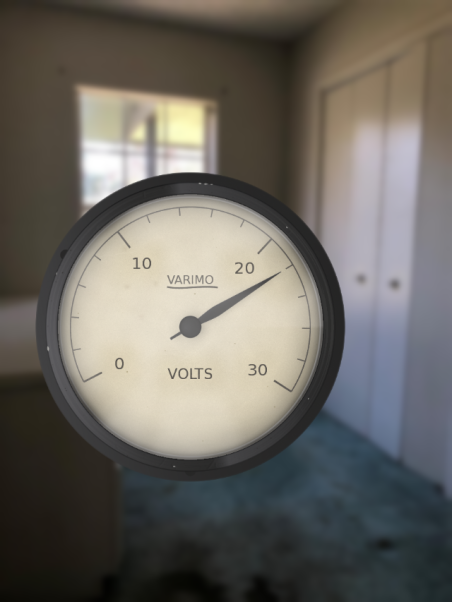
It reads 22 V
